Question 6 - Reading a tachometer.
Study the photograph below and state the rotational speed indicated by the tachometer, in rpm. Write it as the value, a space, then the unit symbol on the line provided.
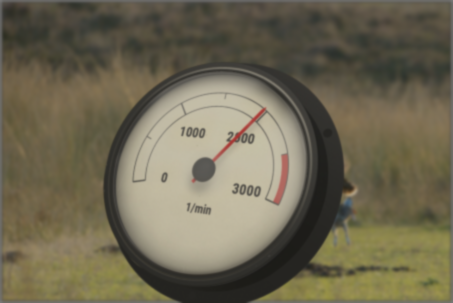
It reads 2000 rpm
